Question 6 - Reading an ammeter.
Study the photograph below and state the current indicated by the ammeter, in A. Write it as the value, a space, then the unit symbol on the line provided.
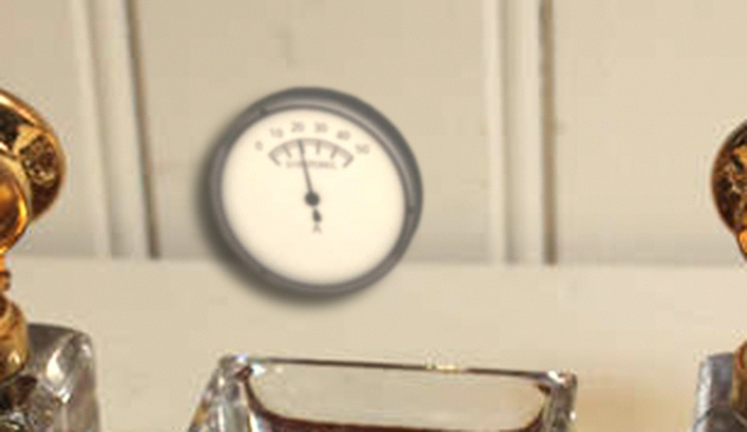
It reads 20 A
